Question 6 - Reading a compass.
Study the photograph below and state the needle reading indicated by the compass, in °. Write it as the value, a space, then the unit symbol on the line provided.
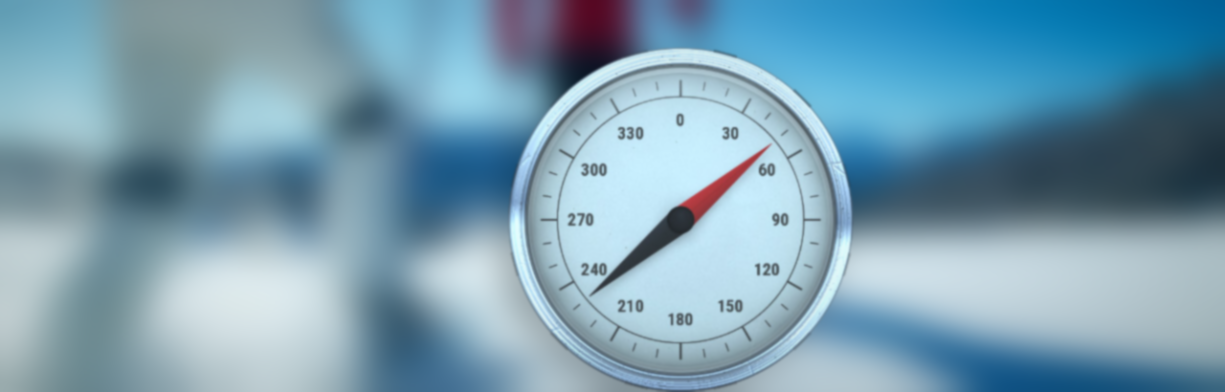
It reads 50 °
